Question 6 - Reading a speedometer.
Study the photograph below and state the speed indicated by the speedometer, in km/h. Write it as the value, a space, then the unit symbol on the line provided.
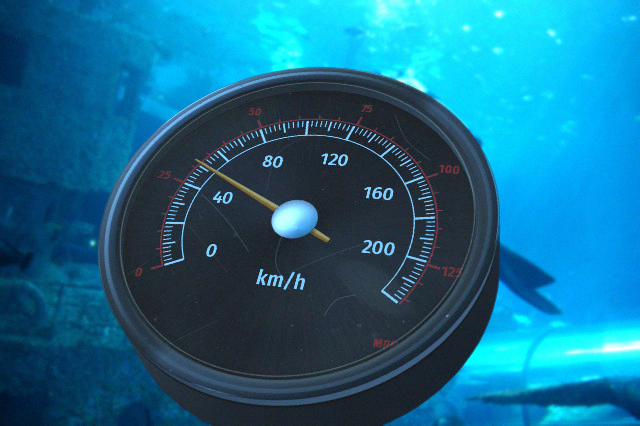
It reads 50 km/h
